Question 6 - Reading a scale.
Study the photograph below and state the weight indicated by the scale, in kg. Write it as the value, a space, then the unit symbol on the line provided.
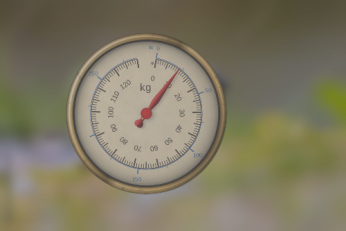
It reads 10 kg
